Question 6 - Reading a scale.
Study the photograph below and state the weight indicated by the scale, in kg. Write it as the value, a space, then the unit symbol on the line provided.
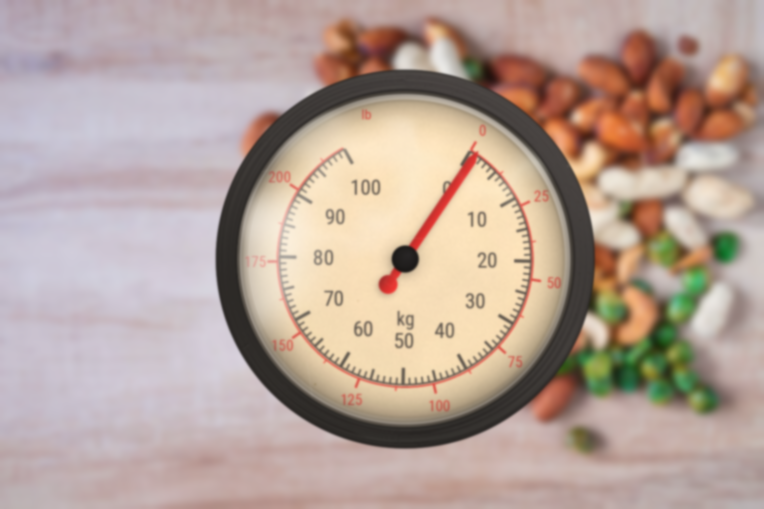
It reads 1 kg
